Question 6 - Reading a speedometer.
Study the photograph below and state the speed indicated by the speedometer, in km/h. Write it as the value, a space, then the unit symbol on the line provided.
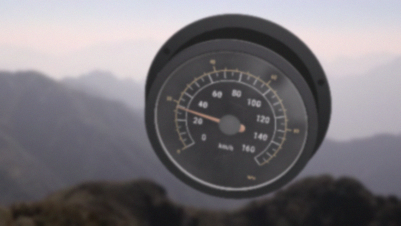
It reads 30 km/h
